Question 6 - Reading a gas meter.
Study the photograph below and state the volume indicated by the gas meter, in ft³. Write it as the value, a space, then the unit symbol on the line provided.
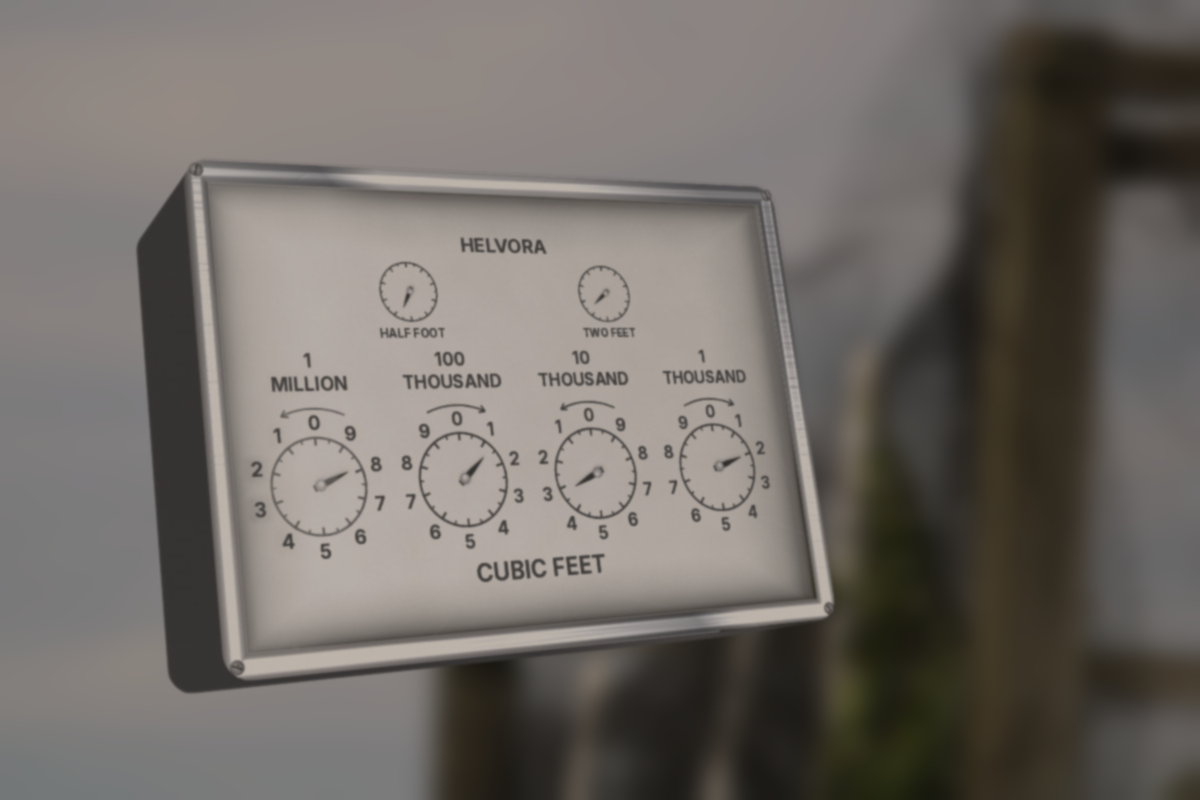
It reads 813200 ft³
